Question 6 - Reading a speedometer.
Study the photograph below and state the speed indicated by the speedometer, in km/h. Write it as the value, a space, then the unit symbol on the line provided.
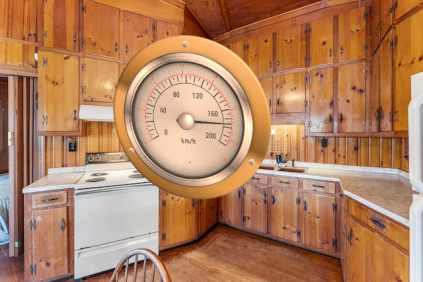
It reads 175 km/h
